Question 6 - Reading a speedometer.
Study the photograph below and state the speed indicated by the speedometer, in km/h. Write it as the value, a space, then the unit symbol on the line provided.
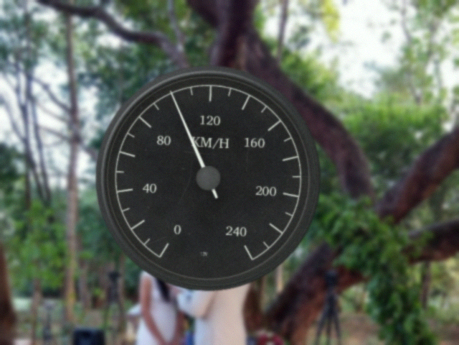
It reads 100 km/h
